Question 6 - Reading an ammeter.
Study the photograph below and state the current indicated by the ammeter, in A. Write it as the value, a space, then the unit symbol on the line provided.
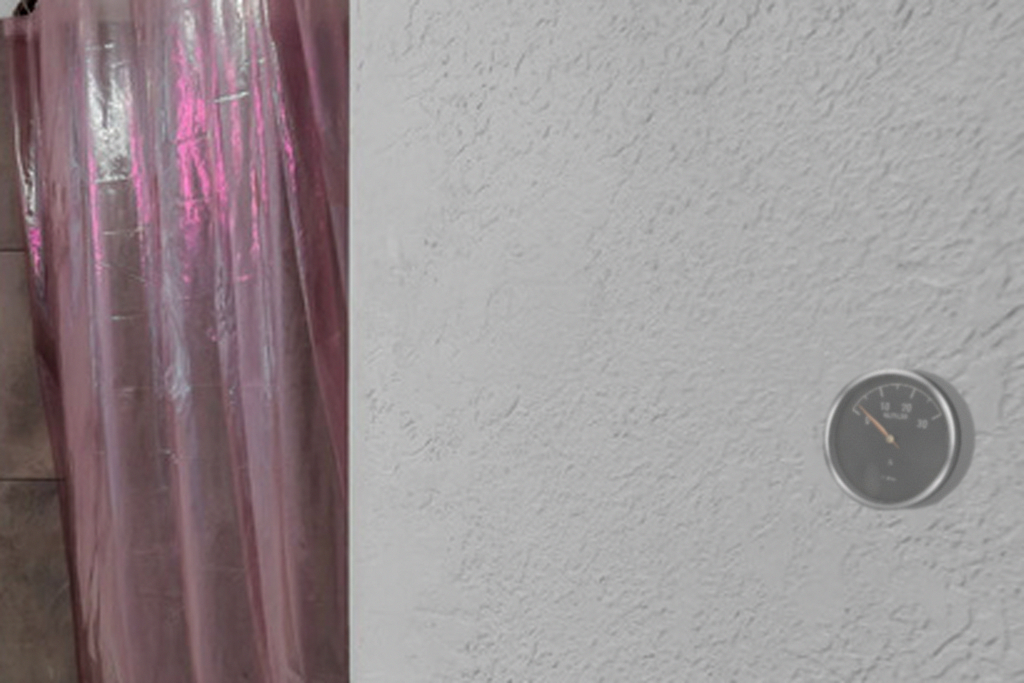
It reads 2.5 A
